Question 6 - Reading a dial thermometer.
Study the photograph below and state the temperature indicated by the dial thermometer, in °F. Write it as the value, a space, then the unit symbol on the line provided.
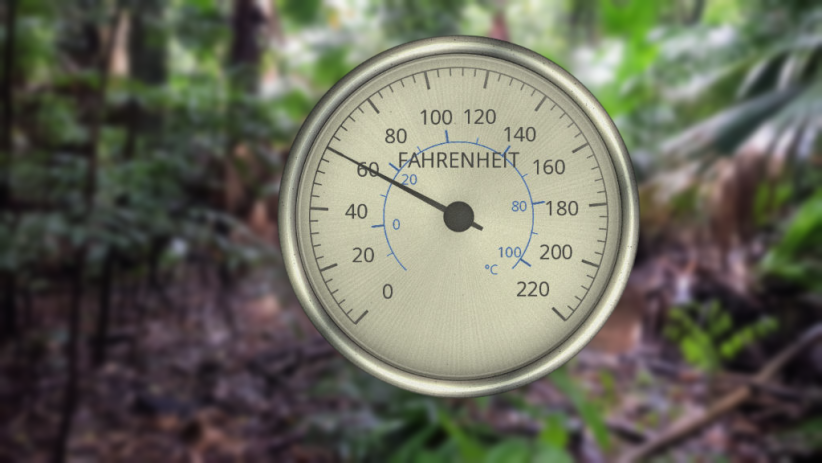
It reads 60 °F
